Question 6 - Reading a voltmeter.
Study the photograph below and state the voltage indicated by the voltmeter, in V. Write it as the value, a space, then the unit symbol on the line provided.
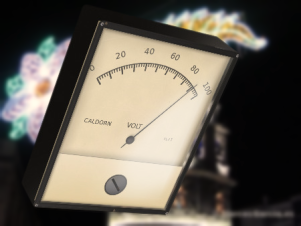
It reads 90 V
